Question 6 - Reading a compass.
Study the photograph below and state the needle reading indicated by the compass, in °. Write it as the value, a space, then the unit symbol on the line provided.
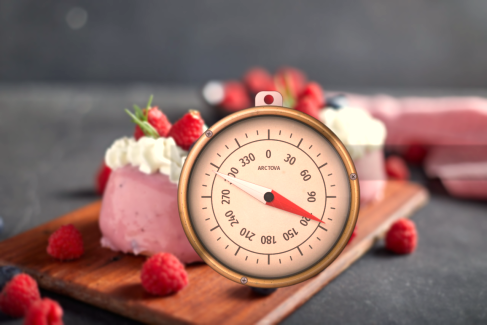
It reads 115 °
